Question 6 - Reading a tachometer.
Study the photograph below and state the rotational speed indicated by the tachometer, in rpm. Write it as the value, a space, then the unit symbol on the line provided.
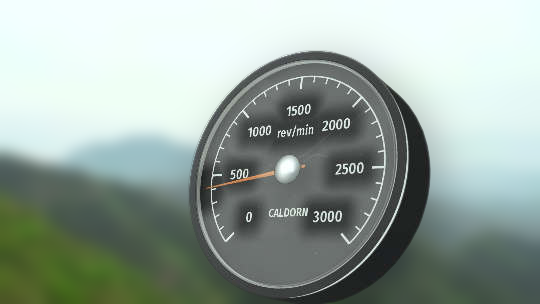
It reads 400 rpm
